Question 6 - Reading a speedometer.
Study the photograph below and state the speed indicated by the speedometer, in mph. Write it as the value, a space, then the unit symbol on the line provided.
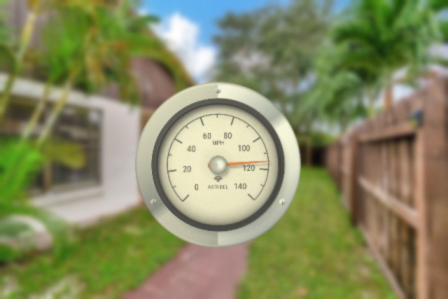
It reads 115 mph
